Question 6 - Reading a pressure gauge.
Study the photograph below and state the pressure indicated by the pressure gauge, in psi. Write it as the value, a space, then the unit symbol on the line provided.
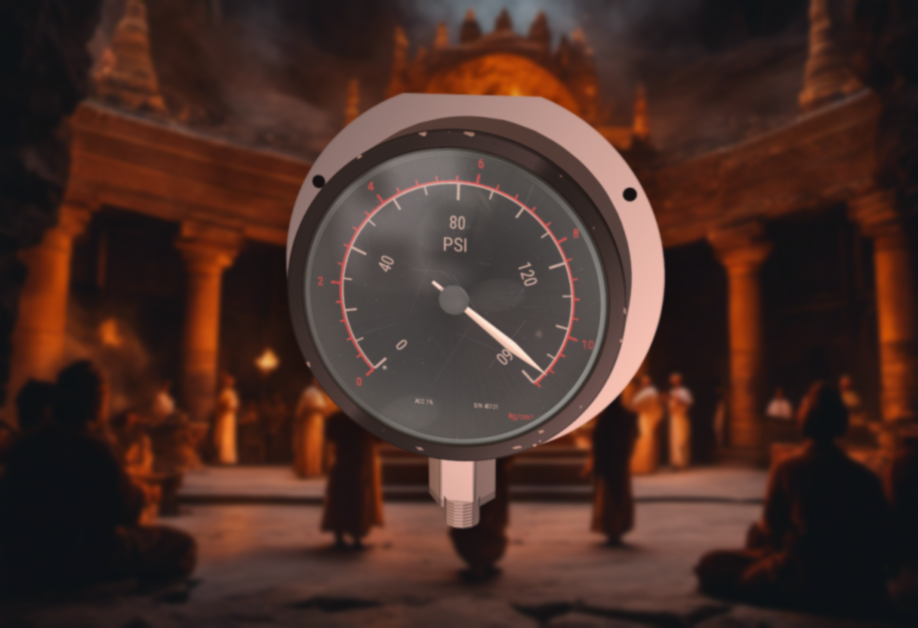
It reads 155 psi
